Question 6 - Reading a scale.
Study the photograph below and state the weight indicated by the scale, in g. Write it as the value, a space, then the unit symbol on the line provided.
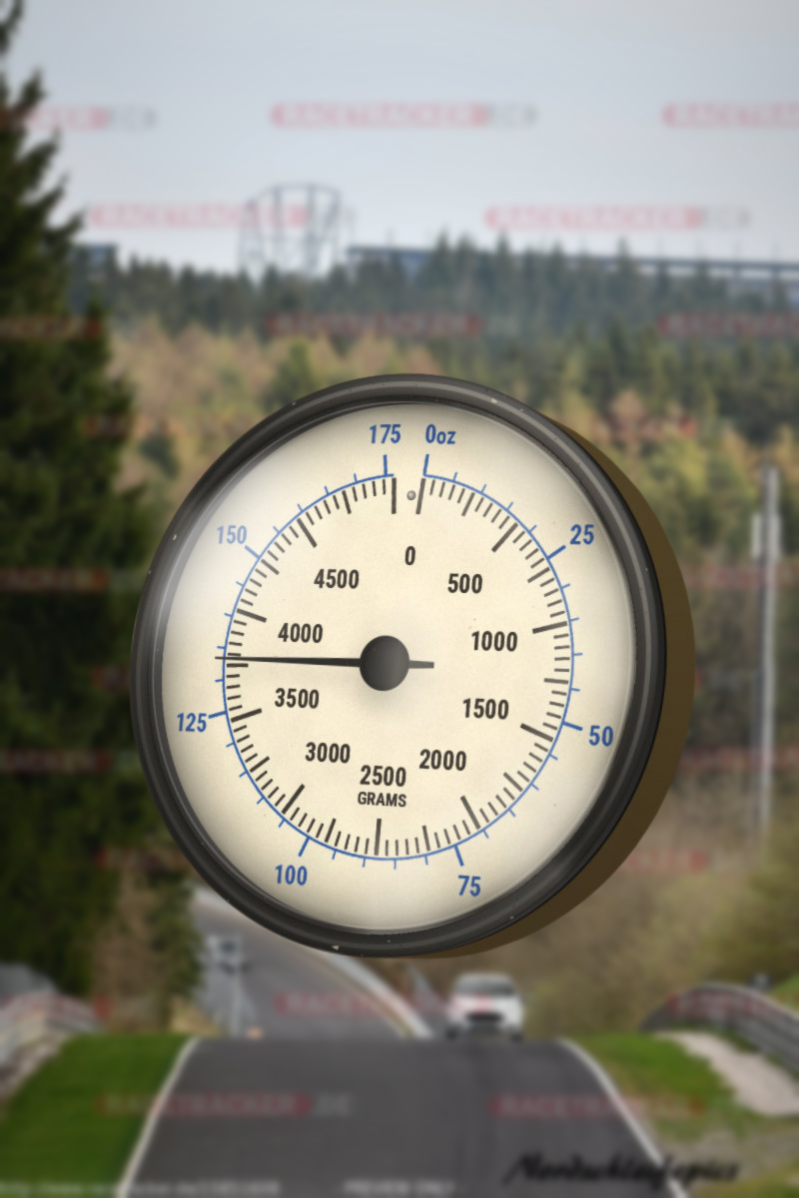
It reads 3775 g
